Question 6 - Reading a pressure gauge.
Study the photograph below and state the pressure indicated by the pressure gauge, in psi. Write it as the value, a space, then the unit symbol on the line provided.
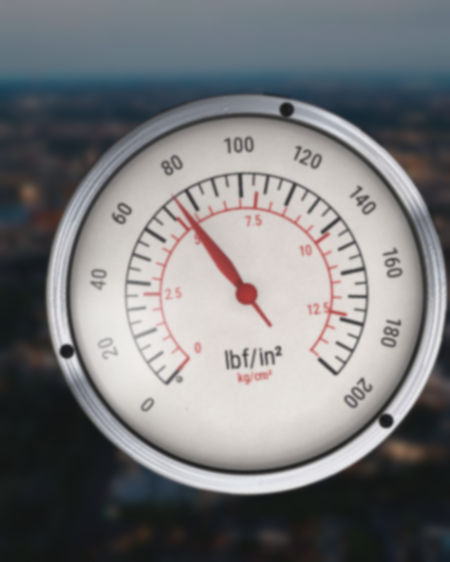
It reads 75 psi
